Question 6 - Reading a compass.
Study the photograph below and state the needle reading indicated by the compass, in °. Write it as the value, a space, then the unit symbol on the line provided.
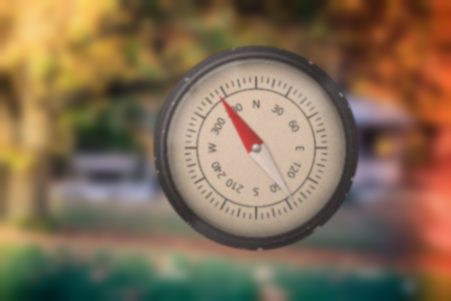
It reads 325 °
